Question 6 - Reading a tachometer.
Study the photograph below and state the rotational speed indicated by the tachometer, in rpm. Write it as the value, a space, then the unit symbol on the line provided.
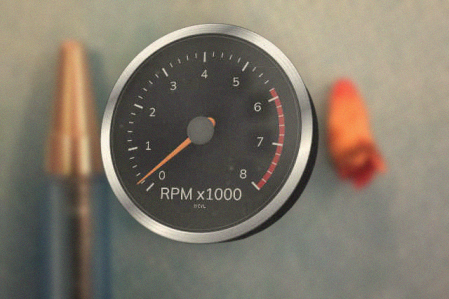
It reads 200 rpm
